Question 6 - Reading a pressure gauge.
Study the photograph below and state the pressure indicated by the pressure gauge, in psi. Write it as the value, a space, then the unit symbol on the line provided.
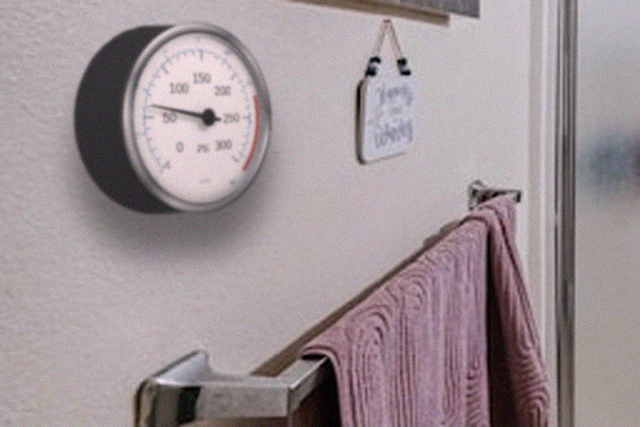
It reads 60 psi
